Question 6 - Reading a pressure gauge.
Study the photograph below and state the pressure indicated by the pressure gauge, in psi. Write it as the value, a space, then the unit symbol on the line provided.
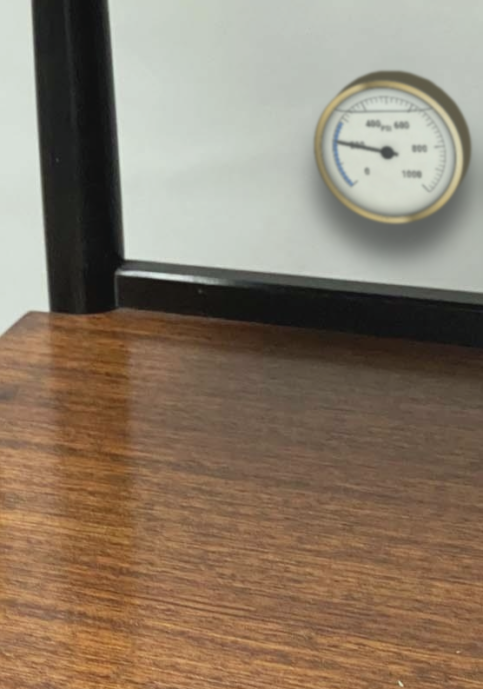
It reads 200 psi
